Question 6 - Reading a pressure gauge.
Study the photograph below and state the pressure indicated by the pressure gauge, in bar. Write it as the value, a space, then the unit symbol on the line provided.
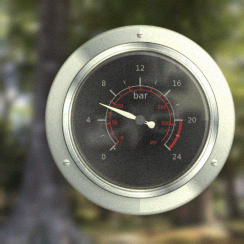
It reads 6 bar
